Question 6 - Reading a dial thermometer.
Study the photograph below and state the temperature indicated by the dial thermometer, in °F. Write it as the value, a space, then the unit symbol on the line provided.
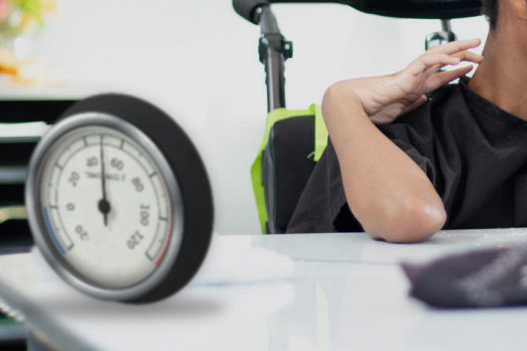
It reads 50 °F
